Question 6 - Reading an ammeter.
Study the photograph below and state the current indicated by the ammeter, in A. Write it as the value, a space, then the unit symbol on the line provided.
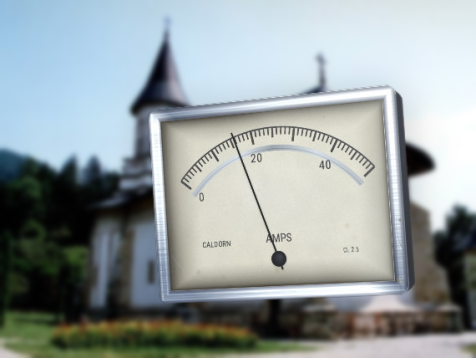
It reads 16 A
